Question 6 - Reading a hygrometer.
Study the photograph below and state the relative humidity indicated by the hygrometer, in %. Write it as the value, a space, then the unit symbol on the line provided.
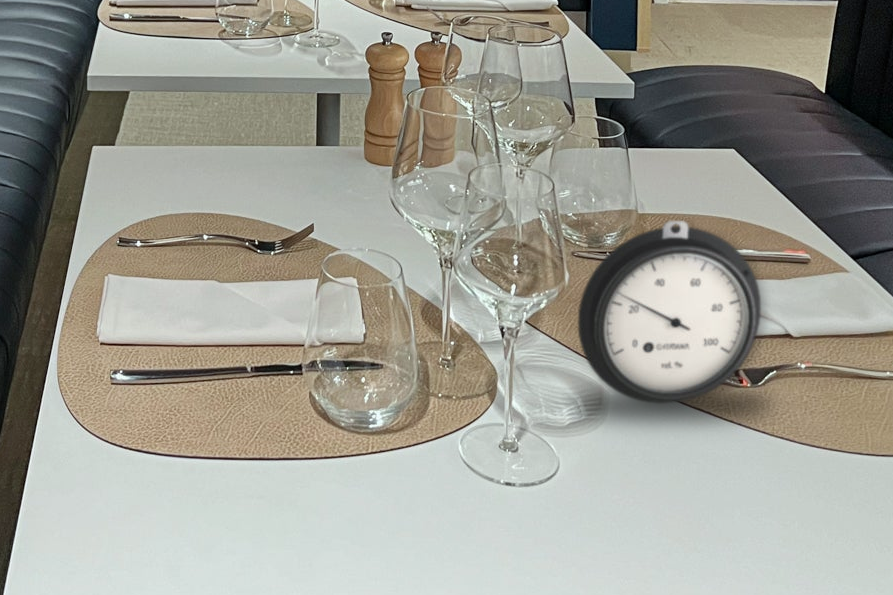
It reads 24 %
